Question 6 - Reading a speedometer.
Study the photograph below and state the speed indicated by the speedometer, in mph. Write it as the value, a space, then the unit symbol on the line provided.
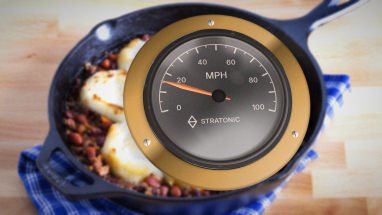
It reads 15 mph
